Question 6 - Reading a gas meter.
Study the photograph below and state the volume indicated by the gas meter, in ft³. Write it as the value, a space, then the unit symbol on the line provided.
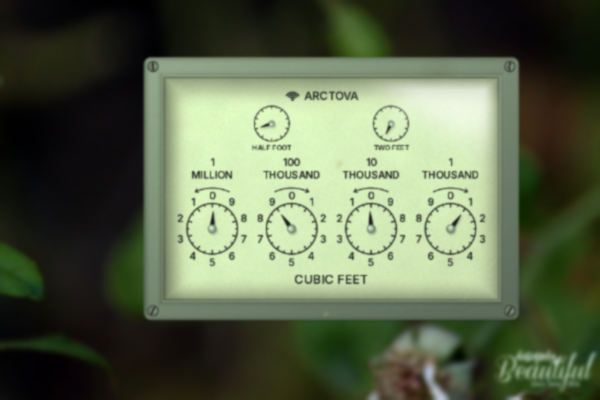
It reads 990100 ft³
